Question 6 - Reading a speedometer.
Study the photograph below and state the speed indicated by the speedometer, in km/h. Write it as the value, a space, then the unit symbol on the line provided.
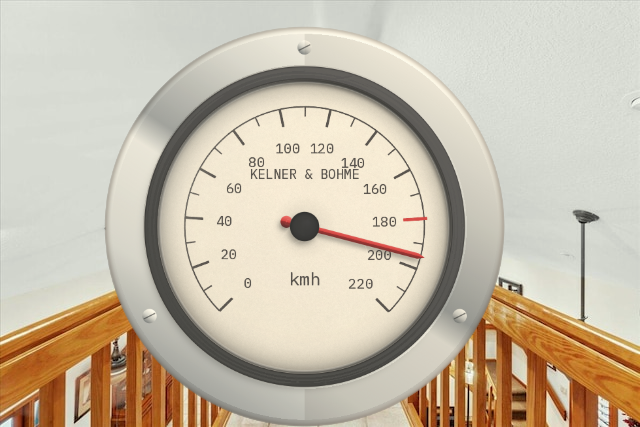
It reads 195 km/h
